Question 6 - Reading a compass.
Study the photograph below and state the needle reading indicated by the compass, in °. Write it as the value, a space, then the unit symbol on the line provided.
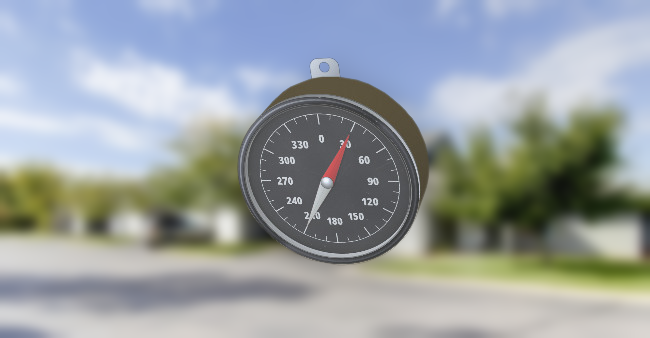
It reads 30 °
